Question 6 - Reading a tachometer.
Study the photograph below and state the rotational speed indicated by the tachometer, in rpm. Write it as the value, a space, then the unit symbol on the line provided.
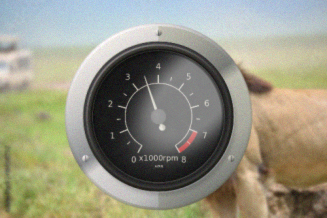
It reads 3500 rpm
